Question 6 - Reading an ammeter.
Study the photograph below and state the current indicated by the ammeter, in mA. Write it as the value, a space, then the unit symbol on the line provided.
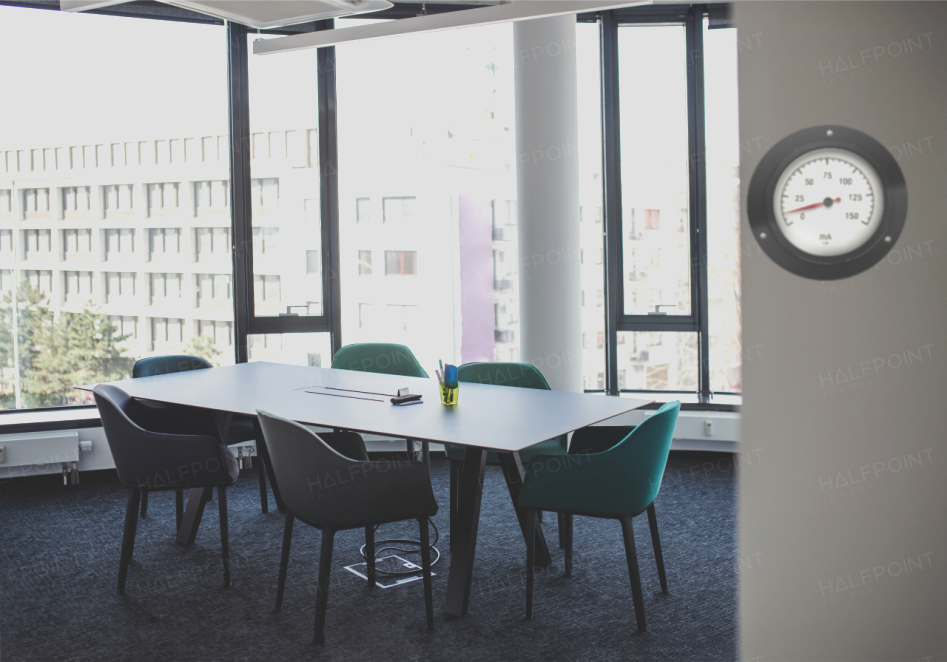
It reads 10 mA
